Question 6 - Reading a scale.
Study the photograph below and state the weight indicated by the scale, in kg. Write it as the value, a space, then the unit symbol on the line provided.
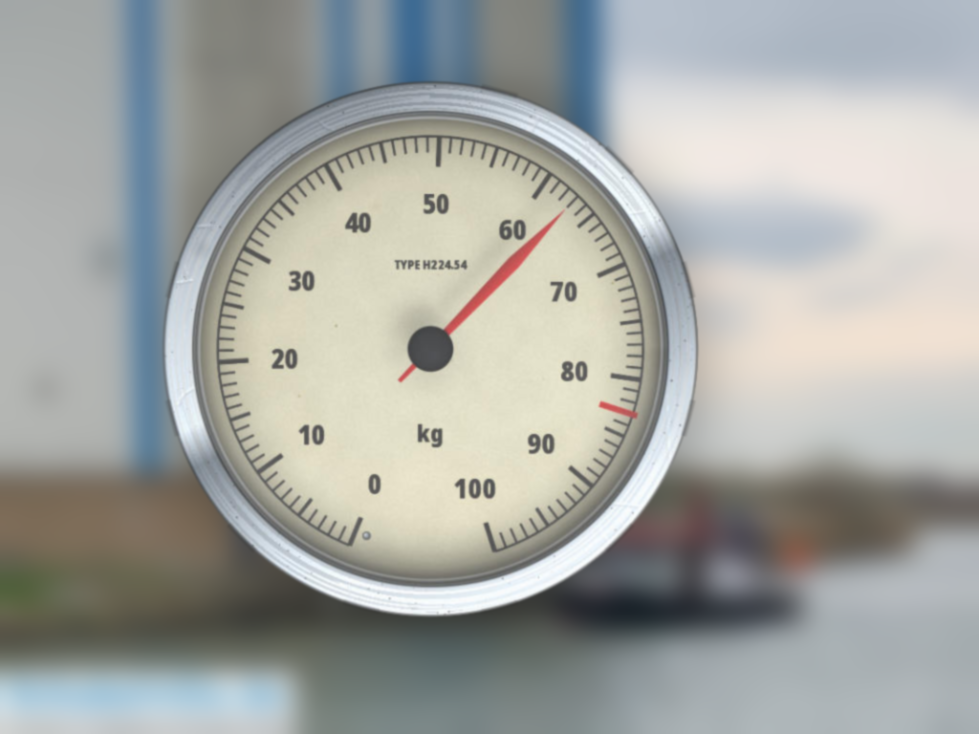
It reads 63 kg
